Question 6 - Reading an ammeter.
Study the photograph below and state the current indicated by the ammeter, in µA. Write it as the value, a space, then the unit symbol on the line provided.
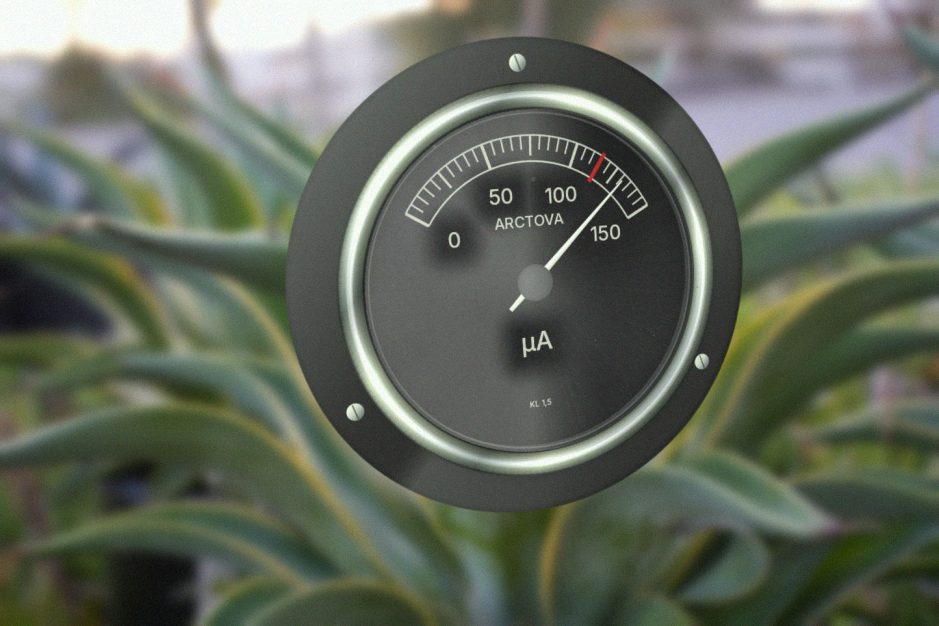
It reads 130 µA
